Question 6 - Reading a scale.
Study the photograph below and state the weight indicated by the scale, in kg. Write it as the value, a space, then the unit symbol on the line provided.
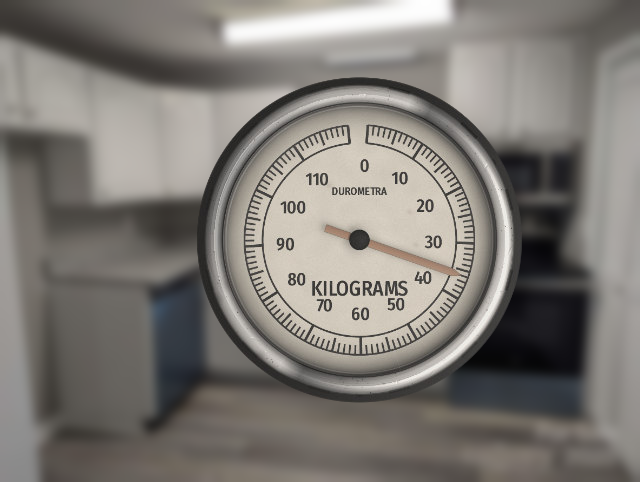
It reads 36 kg
